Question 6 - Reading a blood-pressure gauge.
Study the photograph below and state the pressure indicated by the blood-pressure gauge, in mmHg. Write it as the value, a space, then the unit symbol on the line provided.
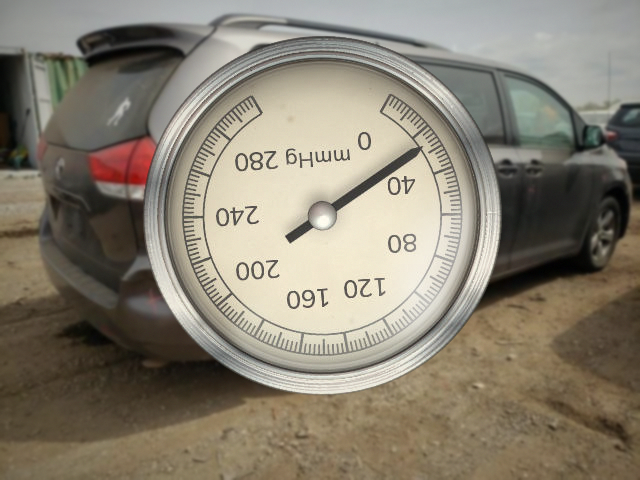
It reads 26 mmHg
